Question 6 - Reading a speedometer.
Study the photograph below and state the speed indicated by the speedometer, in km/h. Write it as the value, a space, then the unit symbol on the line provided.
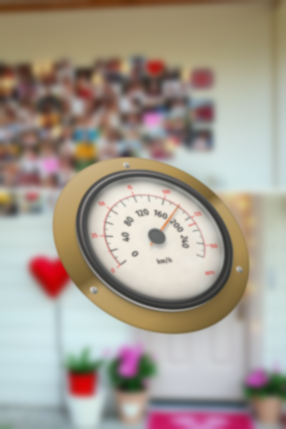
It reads 180 km/h
